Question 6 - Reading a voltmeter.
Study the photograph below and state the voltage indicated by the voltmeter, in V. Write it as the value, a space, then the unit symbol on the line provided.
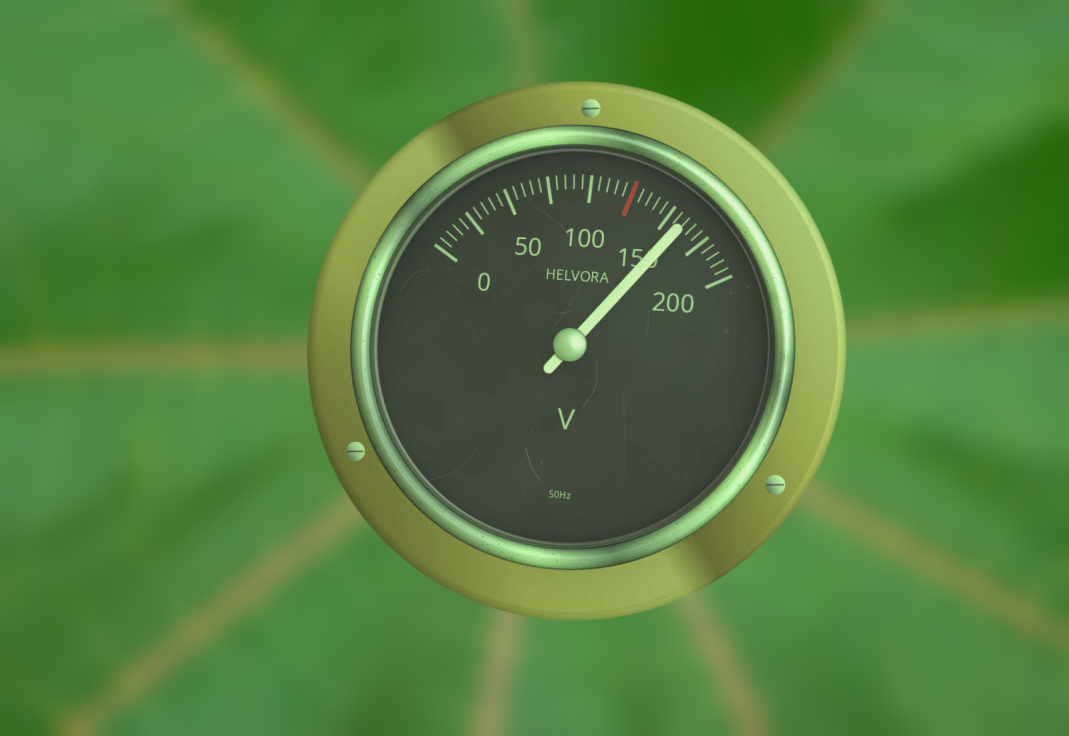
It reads 160 V
